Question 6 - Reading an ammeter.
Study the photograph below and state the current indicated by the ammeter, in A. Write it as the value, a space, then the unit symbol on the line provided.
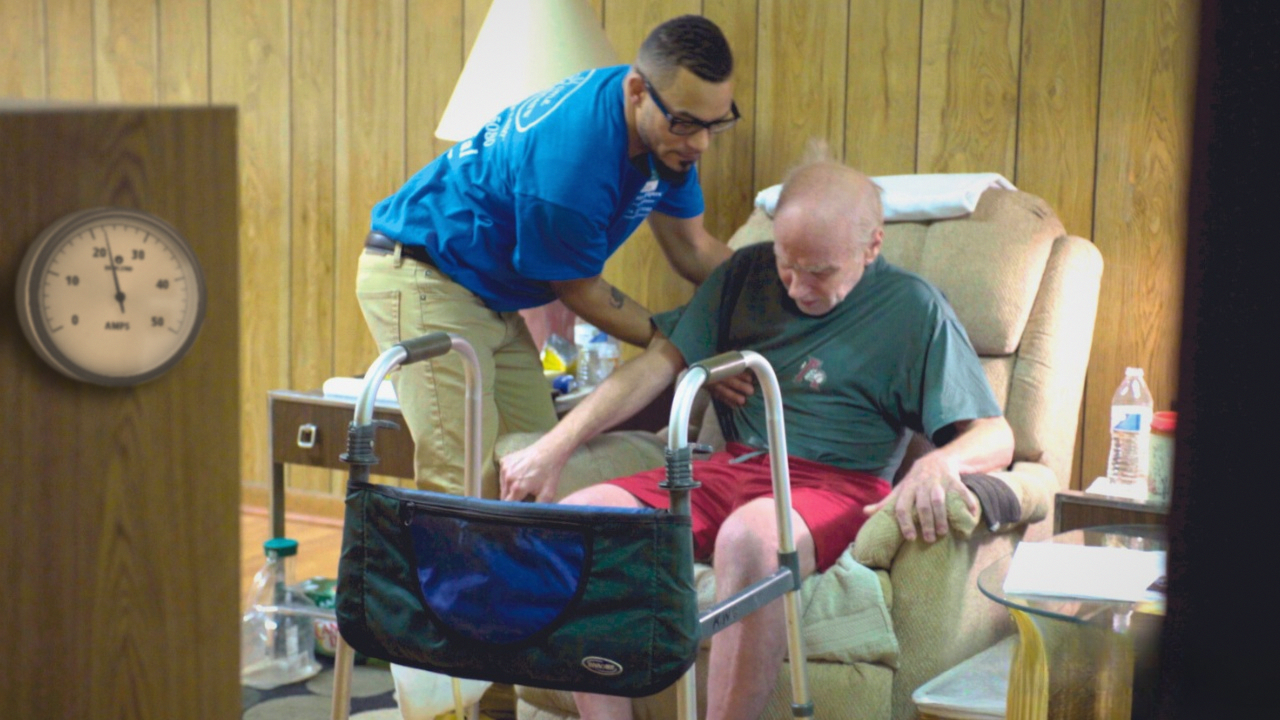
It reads 22 A
